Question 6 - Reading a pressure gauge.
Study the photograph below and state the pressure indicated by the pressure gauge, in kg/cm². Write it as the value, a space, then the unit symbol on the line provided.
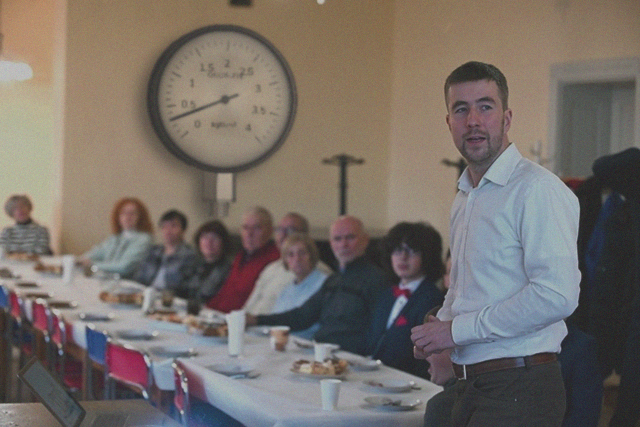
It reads 0.3 kg/cm²
